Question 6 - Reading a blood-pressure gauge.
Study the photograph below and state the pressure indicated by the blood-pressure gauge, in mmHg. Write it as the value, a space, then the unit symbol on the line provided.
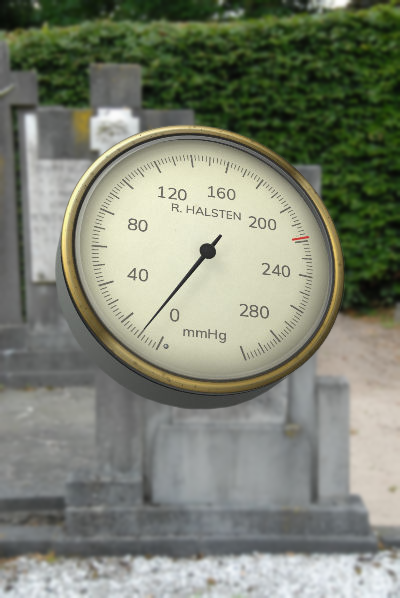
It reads 10 mmHg
